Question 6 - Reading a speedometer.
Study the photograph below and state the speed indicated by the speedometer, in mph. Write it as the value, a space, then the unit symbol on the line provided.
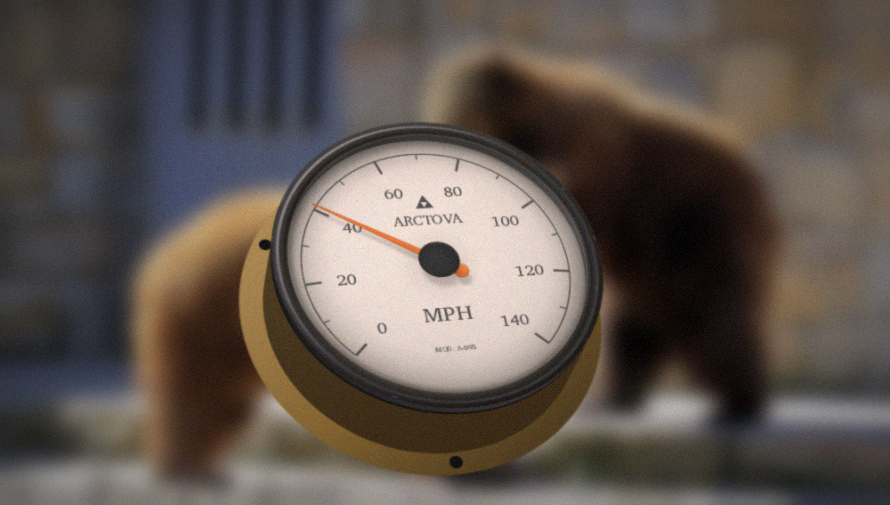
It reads 40 mph
